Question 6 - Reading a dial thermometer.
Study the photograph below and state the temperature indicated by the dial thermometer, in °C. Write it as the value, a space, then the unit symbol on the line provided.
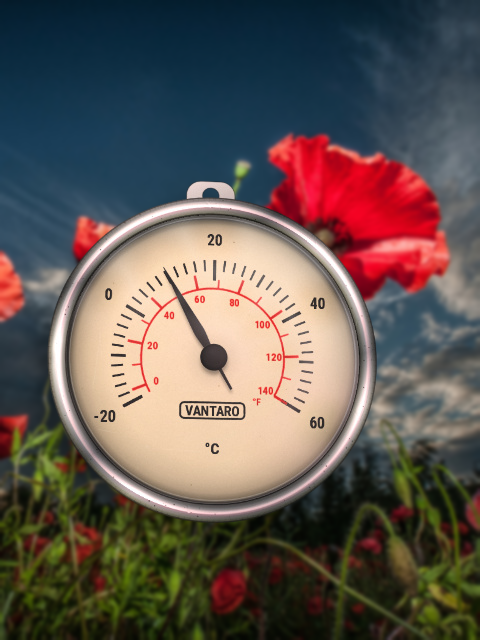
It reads 10 °C
